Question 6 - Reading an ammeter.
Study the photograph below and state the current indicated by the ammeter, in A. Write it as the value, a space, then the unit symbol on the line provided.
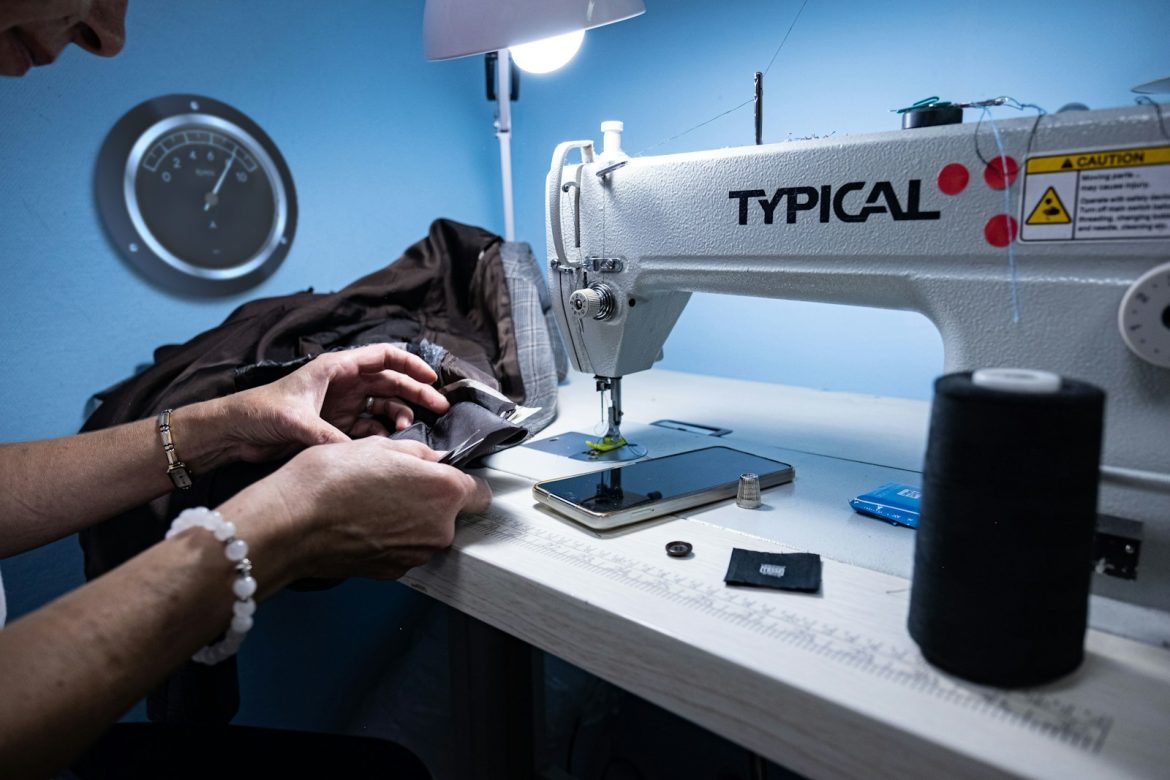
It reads 8 A
